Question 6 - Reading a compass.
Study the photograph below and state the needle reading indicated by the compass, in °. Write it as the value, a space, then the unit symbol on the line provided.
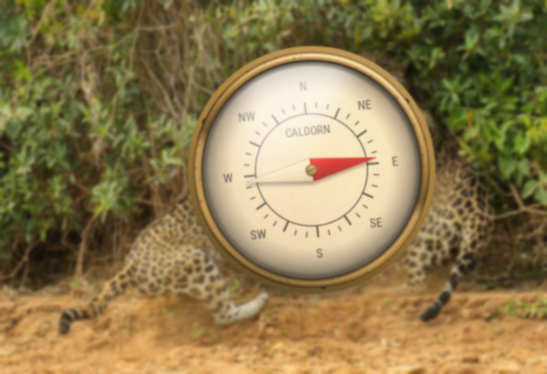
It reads 85 °
